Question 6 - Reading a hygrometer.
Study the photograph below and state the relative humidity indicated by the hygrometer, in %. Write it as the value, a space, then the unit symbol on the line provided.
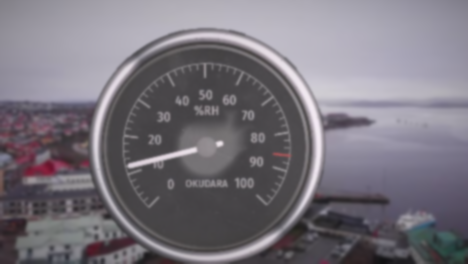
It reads 12 %
